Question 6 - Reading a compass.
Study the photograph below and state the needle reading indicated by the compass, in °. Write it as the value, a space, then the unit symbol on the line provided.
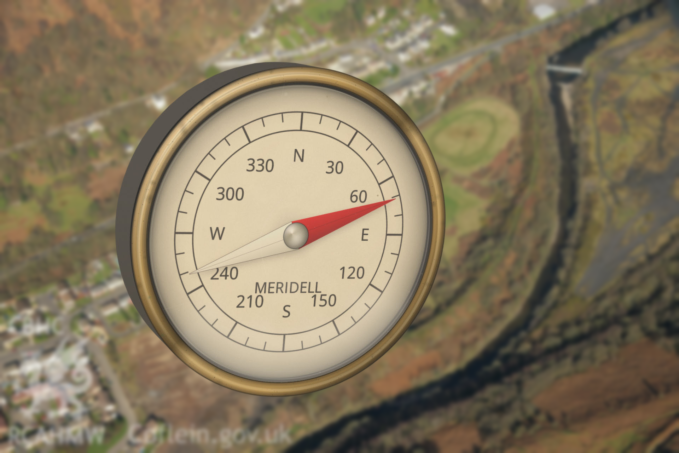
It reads 70 °
